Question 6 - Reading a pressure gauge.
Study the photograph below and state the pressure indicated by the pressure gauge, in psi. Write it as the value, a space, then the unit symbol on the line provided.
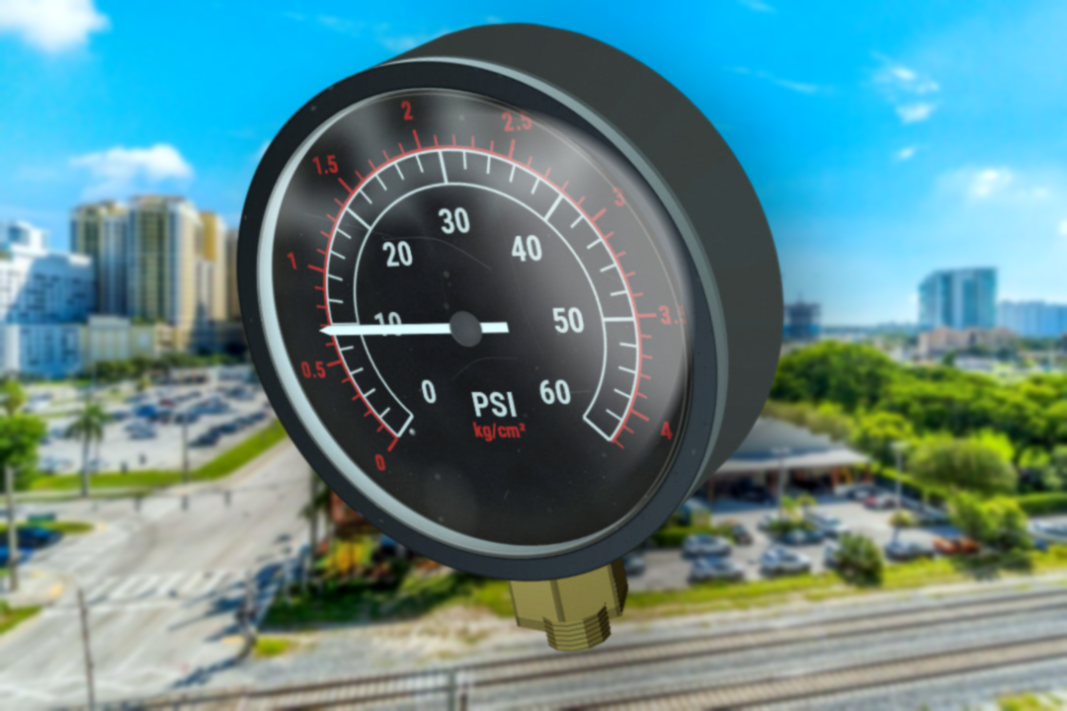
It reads 10 psi
